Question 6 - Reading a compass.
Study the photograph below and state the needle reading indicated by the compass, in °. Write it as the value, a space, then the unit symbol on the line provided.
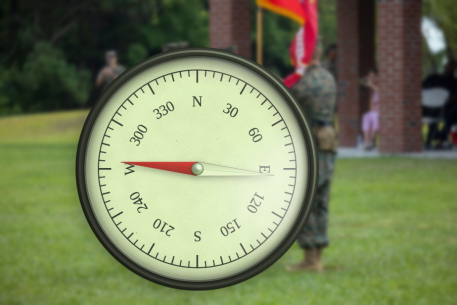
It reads 275 °
